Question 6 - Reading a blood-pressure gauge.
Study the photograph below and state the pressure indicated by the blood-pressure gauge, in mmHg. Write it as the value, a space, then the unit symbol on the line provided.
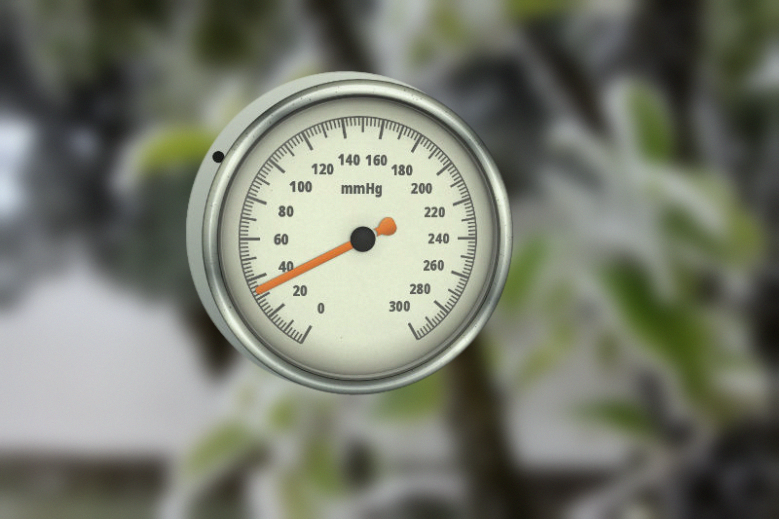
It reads 34 mmHg
